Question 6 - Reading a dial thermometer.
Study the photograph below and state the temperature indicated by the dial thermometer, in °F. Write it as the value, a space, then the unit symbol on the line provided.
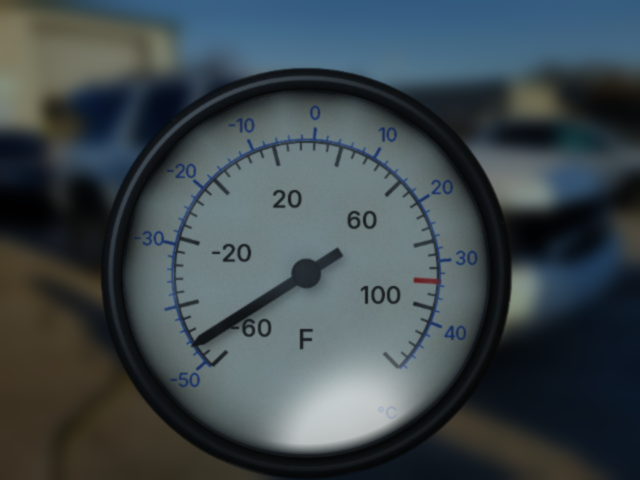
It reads -52 °F
